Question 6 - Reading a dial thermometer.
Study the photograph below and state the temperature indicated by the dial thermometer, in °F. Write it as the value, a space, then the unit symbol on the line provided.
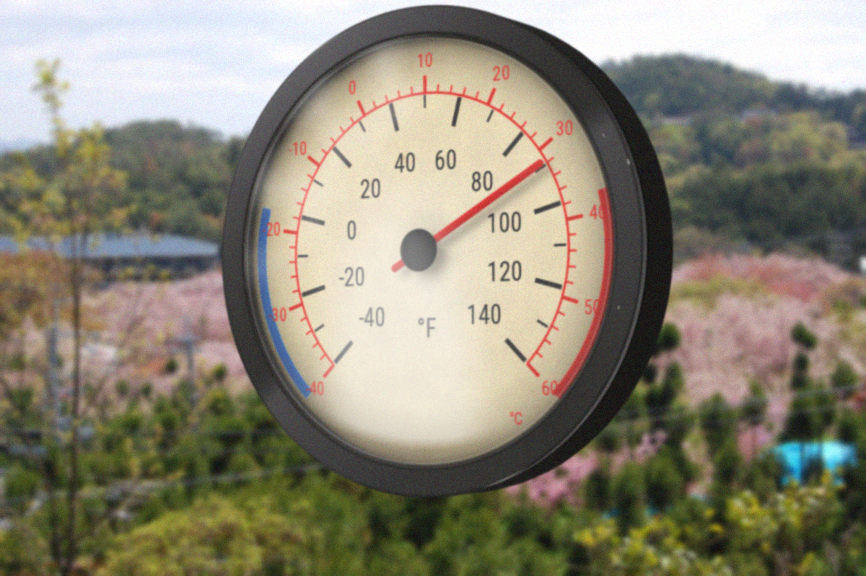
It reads 90 °F
